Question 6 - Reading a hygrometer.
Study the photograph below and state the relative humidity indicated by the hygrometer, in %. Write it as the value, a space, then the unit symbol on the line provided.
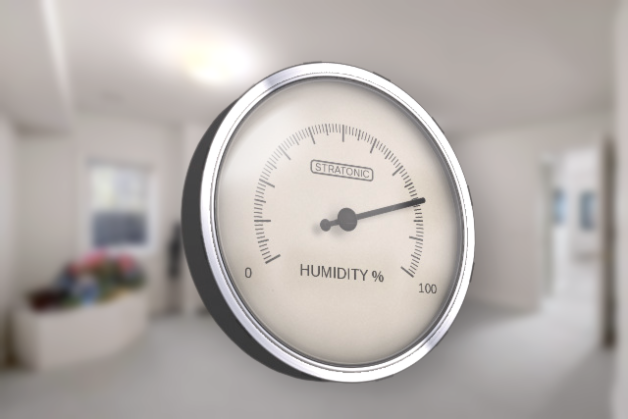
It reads 80 %
